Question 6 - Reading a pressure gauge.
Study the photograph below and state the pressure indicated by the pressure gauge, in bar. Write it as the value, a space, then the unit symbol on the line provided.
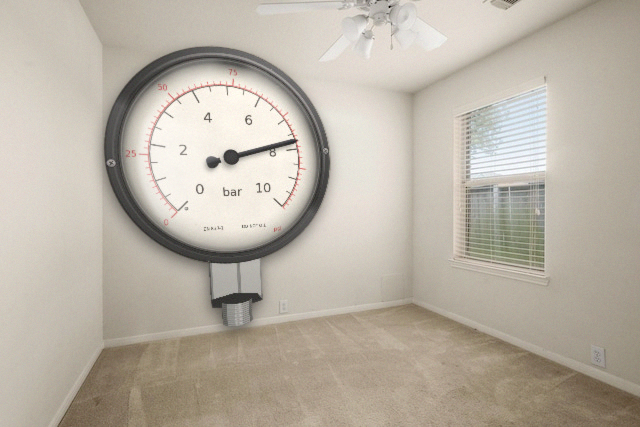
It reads 7.75 bar
